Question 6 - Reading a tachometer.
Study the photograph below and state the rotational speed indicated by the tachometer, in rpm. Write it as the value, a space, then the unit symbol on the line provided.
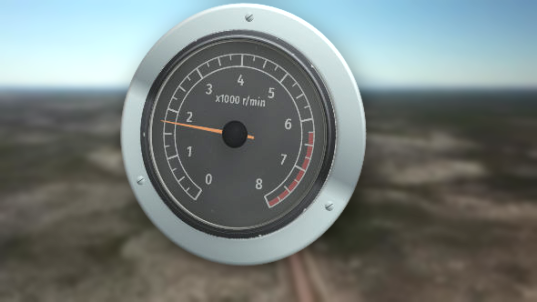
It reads 1750 rpm
